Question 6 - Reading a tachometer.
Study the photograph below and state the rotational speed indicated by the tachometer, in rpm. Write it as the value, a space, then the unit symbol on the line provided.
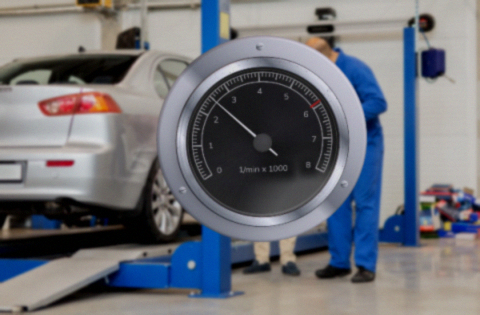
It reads 2500 rpm
